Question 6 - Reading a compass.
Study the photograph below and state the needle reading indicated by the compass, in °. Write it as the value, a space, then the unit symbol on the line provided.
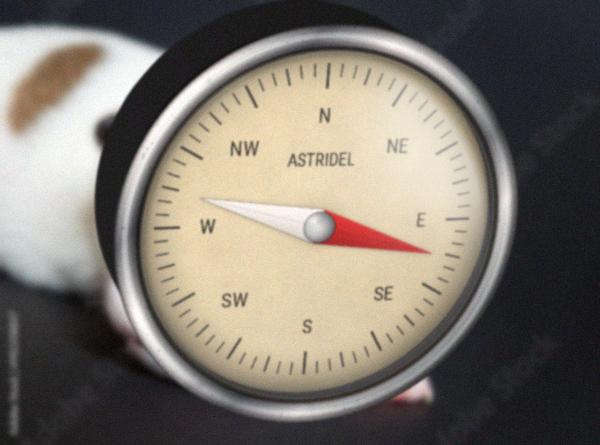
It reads 105 °
